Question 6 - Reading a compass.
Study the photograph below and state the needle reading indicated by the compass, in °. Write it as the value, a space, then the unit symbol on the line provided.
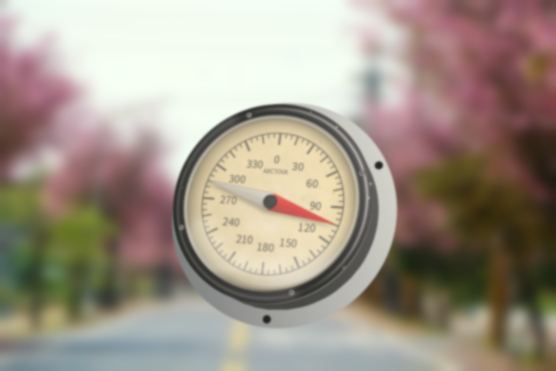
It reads 105 °
